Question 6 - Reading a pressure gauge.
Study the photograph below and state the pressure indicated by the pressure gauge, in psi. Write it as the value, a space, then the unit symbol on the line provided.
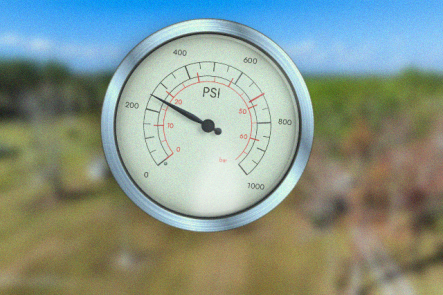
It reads 250 psi
